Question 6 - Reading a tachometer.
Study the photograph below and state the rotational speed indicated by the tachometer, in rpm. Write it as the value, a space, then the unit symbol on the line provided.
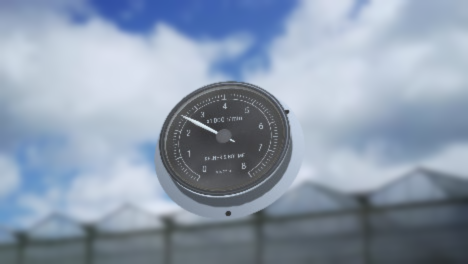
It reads 2500 rpm
